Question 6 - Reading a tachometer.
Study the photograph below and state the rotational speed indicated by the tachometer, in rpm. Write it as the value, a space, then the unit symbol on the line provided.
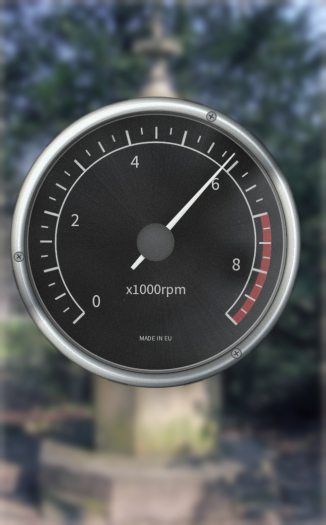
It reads 5875 rpm
